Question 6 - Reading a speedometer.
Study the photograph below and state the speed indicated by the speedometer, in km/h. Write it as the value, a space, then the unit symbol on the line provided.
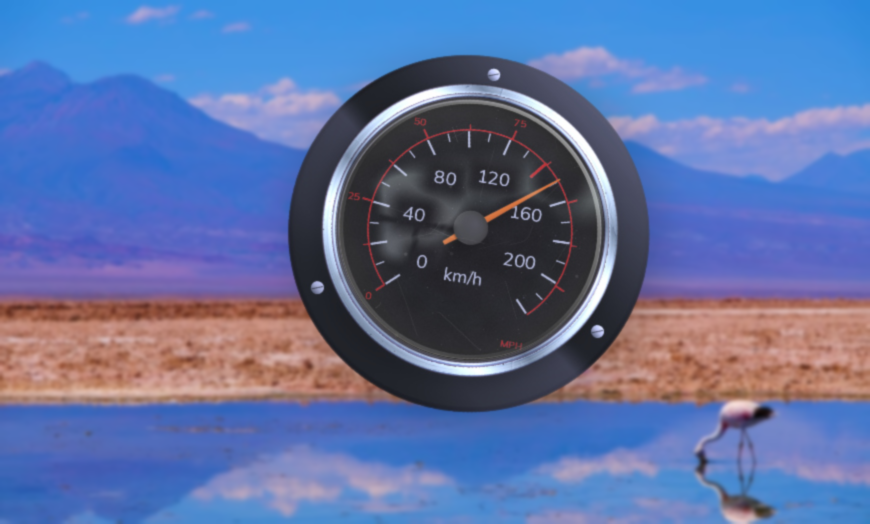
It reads 150 km/h
